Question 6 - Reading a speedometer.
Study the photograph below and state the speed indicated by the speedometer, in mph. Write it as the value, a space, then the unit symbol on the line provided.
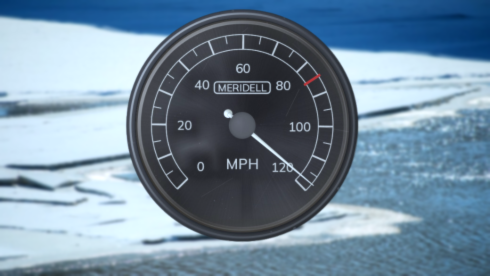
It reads 117.5 mph
